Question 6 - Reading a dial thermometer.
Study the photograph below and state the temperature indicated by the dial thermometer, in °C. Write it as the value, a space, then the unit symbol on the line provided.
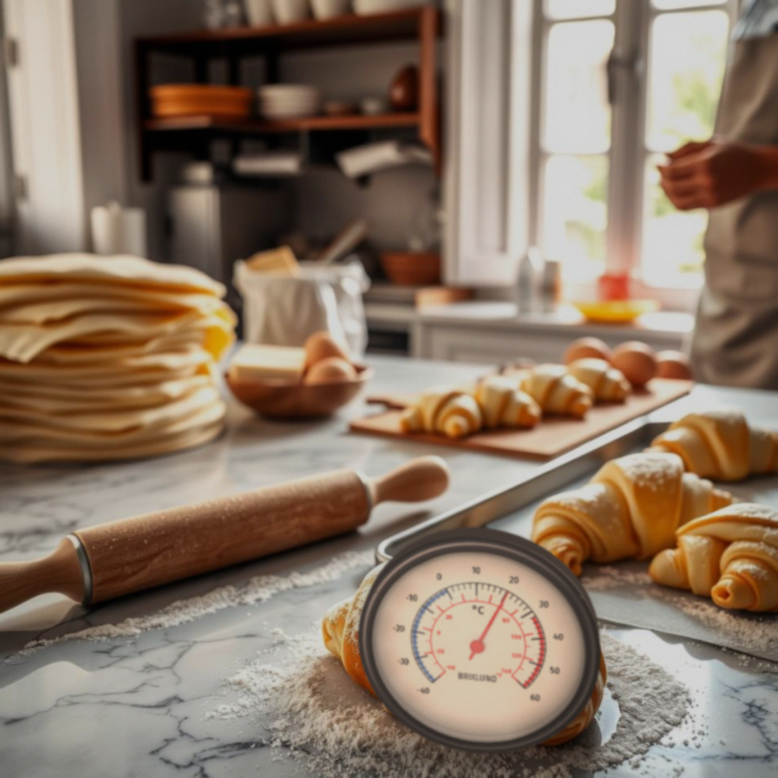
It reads 20 °C
